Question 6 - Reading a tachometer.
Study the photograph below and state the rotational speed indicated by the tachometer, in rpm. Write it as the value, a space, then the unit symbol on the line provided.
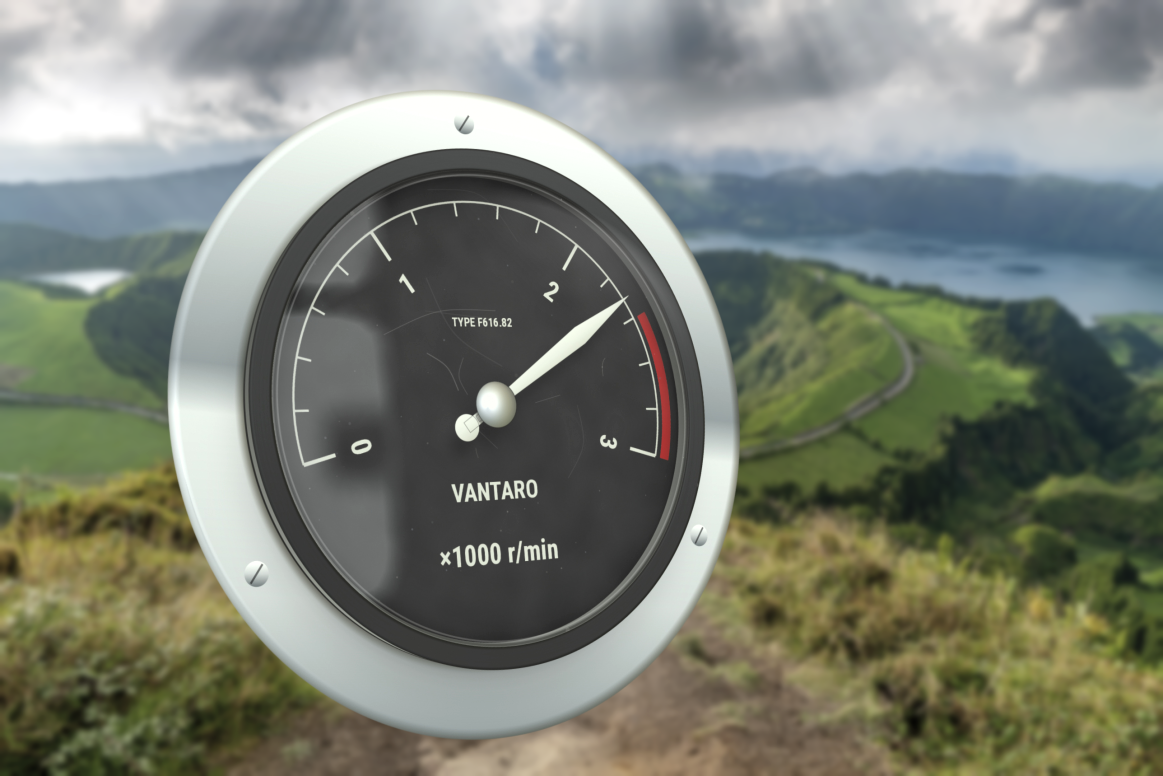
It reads 2300 rpm
